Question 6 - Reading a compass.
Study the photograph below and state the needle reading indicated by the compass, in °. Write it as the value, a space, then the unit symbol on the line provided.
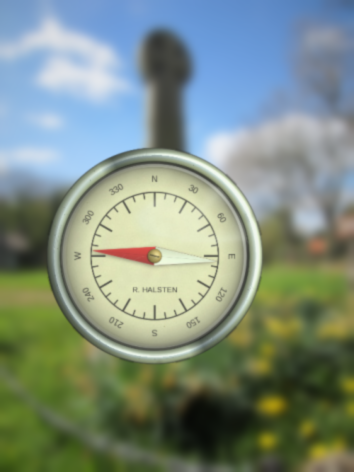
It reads 275 °
